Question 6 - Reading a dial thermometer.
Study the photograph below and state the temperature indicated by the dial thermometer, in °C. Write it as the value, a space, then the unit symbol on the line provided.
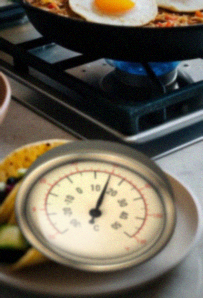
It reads 15 °C
